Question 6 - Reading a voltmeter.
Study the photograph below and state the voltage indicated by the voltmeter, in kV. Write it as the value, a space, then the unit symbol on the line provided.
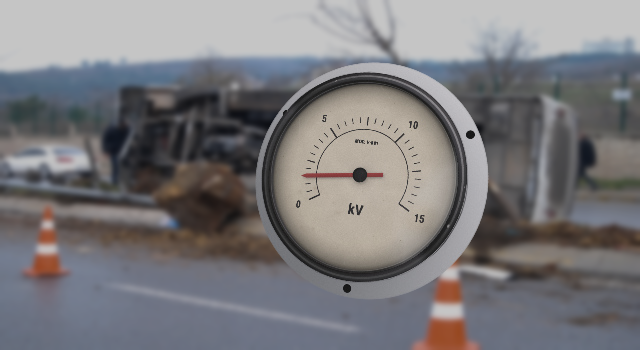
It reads 1.5 kV
